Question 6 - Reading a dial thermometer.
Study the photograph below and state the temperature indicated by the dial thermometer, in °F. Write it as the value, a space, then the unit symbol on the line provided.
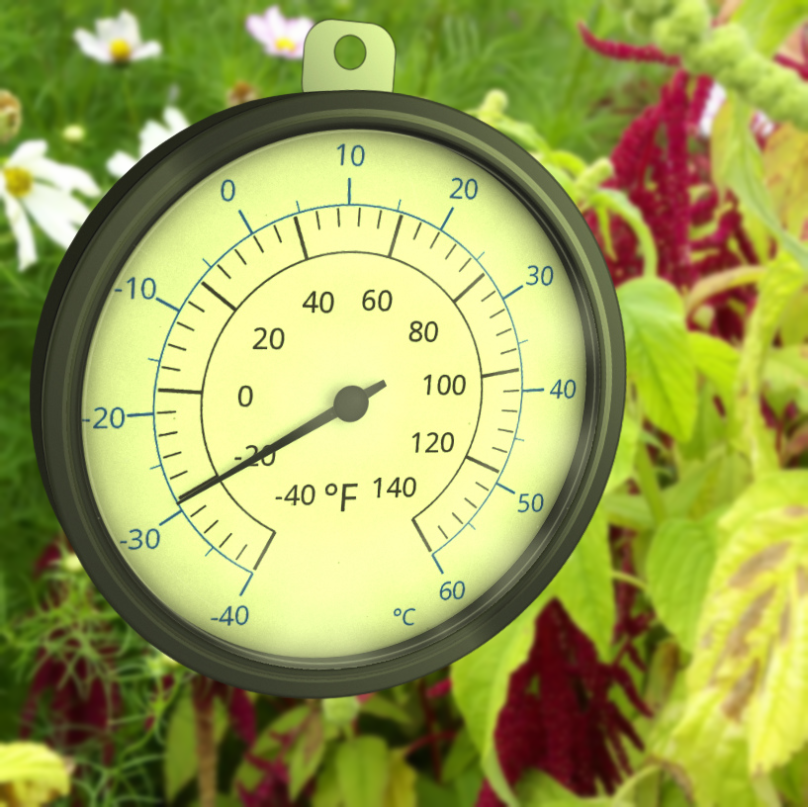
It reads -20 °F
